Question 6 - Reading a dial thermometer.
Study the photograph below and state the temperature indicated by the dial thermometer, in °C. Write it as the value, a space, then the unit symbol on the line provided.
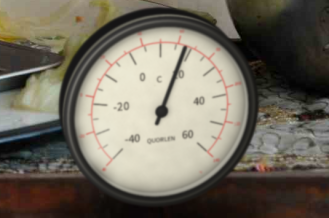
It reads 17.5 °C
